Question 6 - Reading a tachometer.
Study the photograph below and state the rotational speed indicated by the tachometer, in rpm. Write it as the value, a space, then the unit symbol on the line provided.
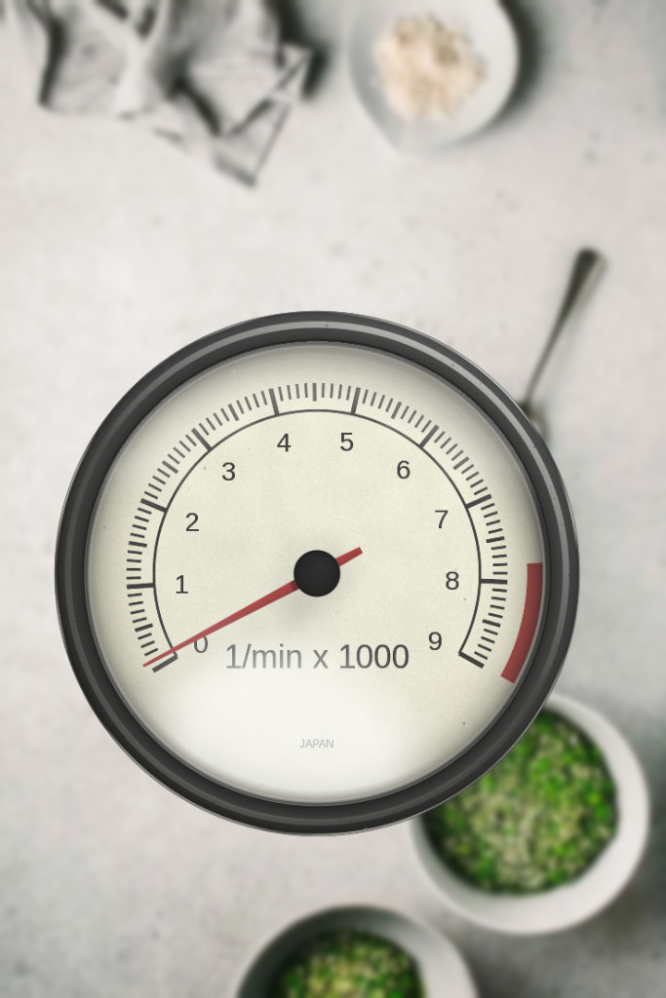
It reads 100 rpm
